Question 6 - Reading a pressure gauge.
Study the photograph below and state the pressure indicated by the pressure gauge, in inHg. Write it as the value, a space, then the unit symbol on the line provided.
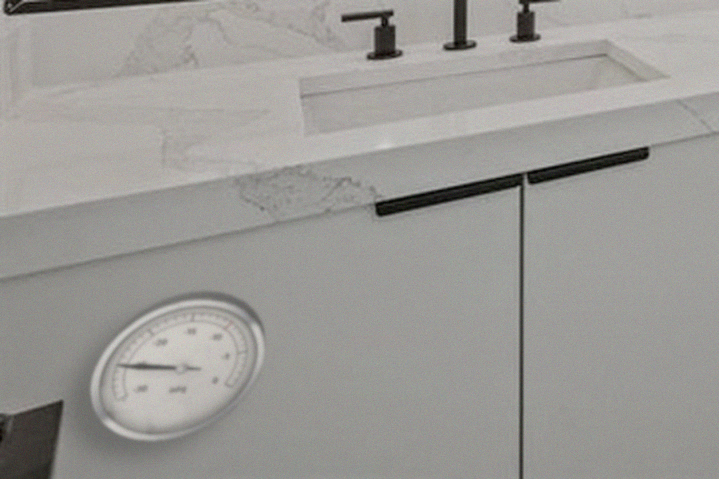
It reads -25 inHg
